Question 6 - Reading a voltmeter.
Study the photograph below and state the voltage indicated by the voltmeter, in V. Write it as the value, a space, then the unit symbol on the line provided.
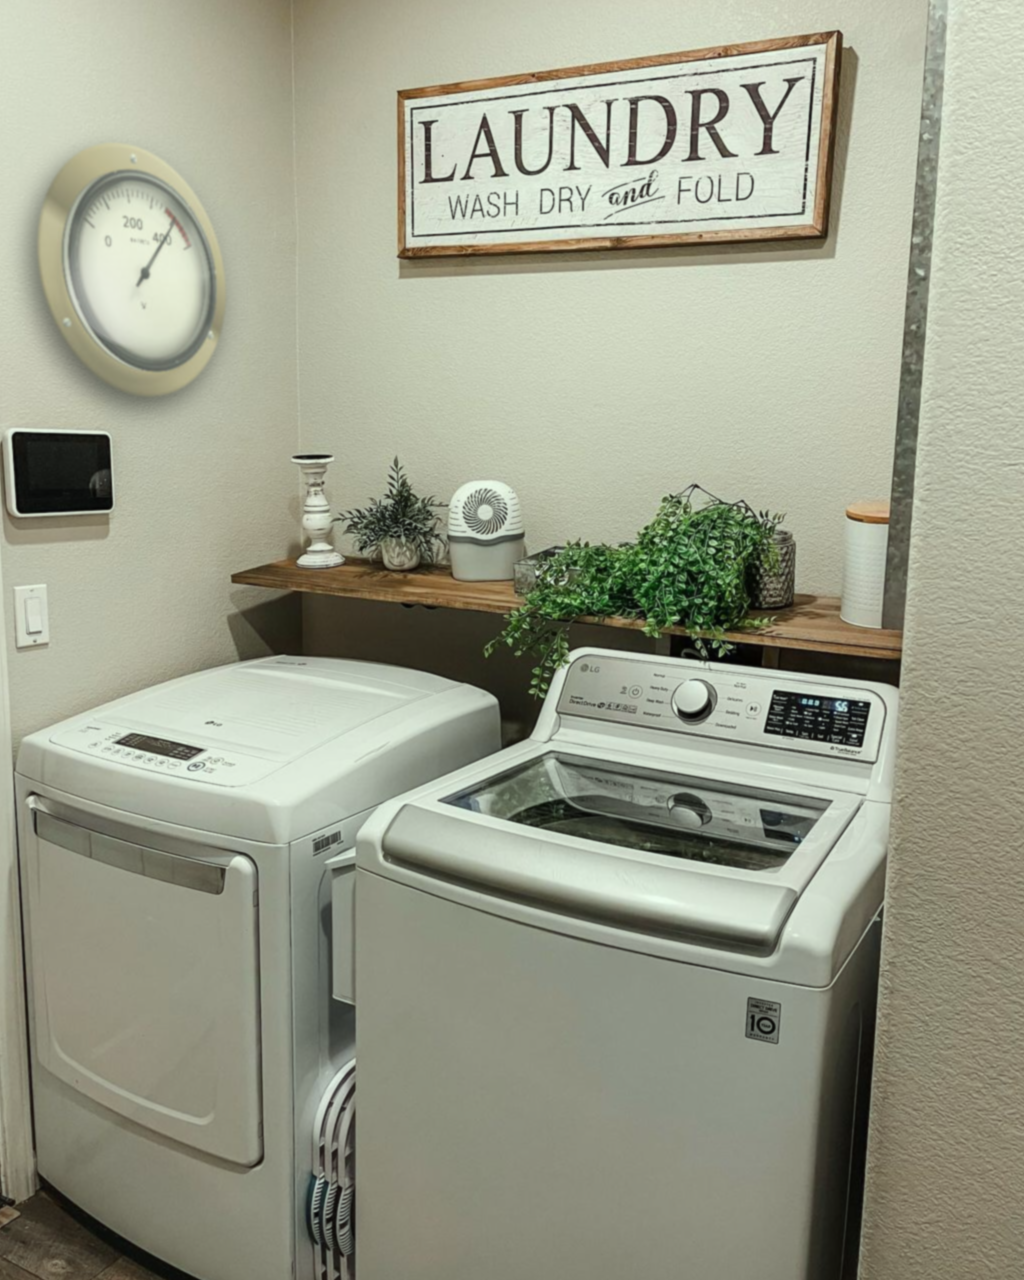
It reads 400 V
